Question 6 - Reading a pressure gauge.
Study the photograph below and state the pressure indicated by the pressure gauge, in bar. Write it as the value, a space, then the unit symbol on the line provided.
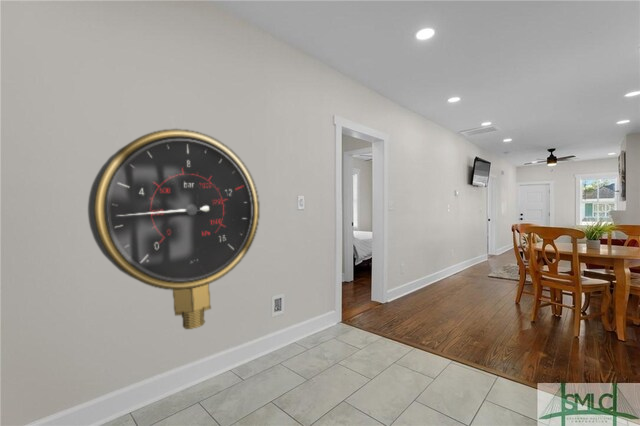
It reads 2.5 bar
